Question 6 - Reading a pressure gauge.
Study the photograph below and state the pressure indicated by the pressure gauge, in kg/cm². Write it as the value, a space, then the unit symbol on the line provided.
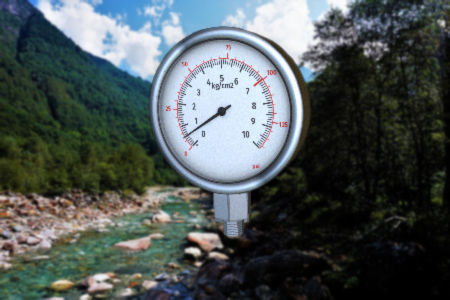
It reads 0.5 kg/cm²
